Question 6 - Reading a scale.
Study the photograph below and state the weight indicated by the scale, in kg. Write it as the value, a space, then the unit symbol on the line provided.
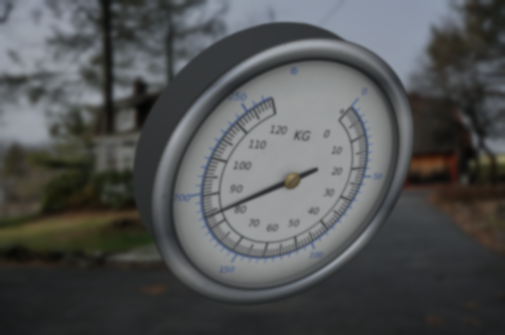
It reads 85 kg
